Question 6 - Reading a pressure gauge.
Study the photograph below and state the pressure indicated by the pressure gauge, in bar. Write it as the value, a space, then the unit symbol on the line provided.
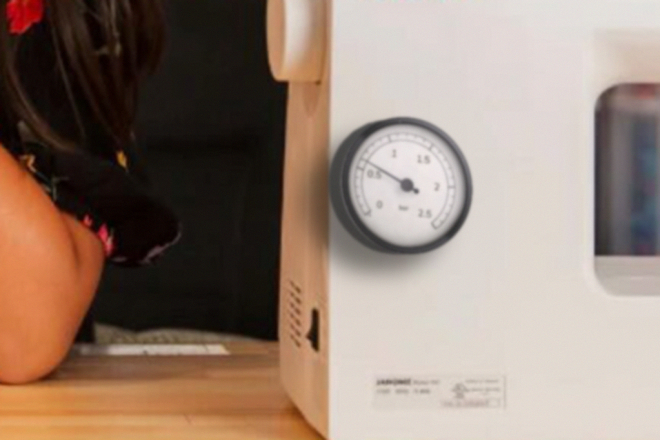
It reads 0.6 bar
